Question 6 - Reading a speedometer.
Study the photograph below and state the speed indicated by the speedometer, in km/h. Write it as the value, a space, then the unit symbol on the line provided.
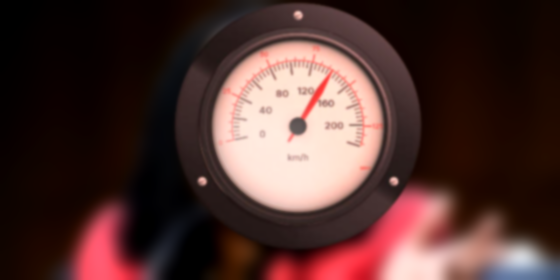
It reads 140 km/h
